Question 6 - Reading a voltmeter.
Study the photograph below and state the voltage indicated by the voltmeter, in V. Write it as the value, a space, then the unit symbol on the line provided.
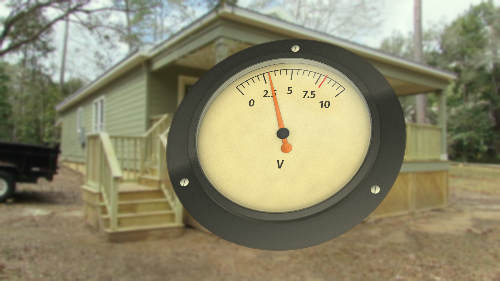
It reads 3 V
